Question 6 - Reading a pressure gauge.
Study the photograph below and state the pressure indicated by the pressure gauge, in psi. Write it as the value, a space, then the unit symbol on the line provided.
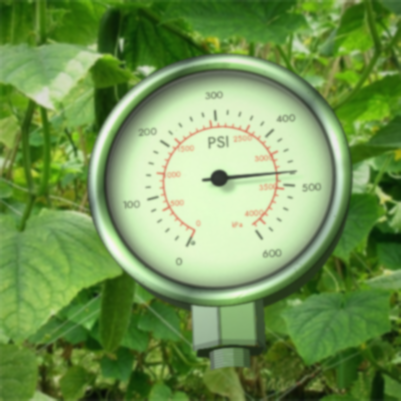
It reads 480 psi
